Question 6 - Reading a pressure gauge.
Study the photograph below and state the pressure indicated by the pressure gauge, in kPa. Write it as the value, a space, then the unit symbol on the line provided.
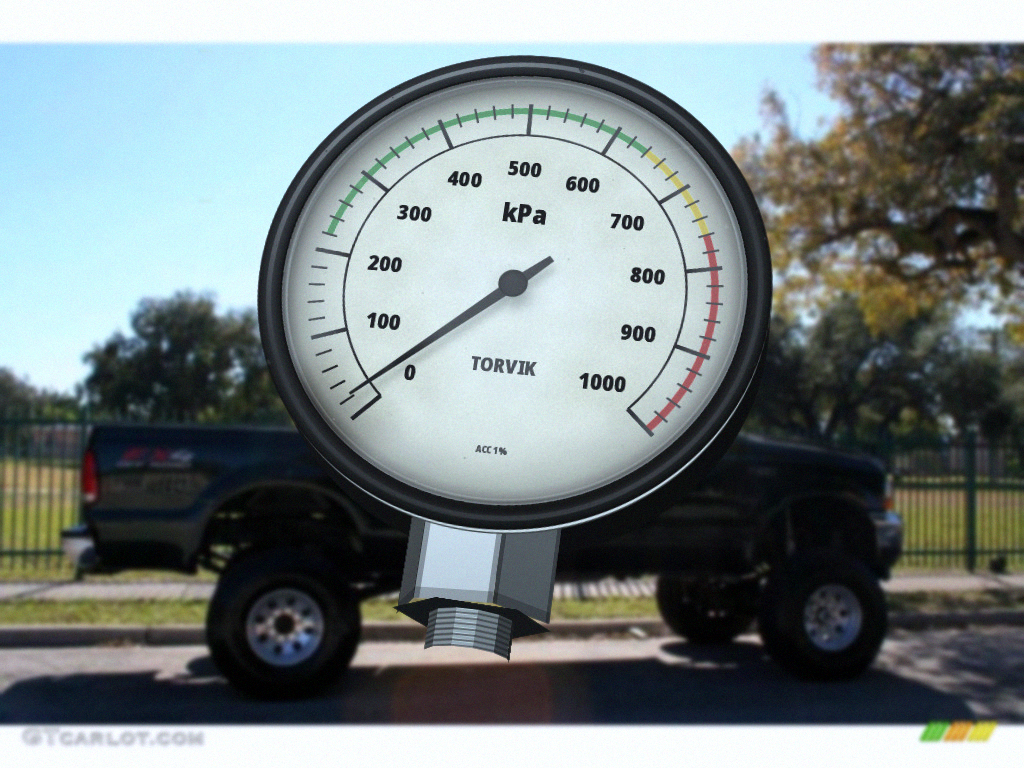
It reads 20 kPa
